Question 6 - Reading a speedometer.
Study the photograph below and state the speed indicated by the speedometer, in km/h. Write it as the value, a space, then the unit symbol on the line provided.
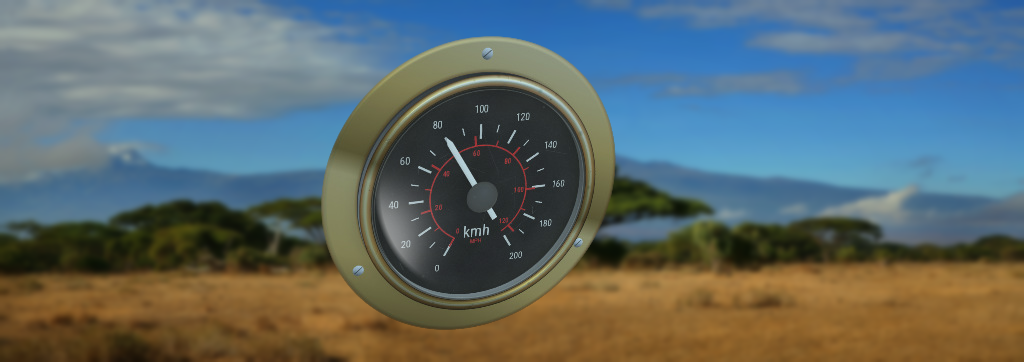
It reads 80 km/h
